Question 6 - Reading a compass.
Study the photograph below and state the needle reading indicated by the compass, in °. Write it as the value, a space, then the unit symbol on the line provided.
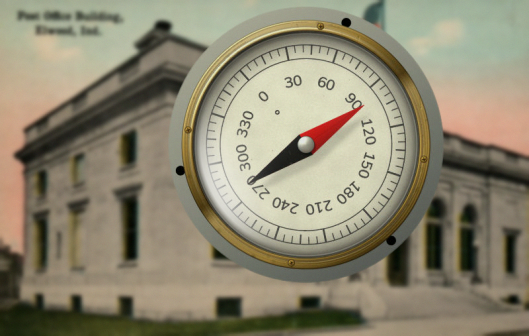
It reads 97.5 °
